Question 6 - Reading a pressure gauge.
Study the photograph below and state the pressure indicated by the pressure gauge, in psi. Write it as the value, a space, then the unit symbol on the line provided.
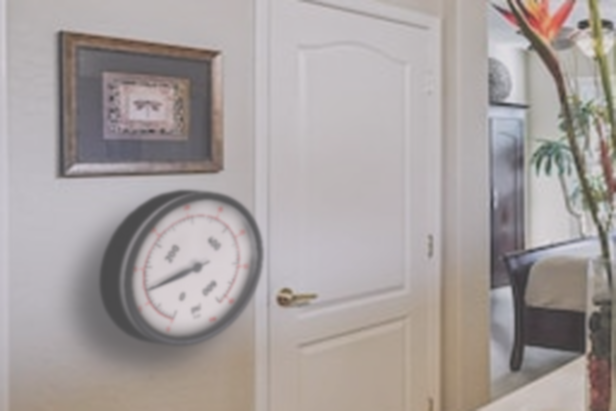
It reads 100 psi
